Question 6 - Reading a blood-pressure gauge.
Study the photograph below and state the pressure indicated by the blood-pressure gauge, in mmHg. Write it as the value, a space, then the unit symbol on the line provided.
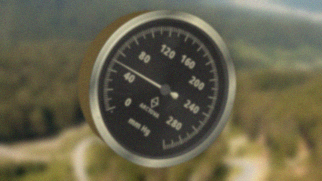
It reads 50 mmHg
